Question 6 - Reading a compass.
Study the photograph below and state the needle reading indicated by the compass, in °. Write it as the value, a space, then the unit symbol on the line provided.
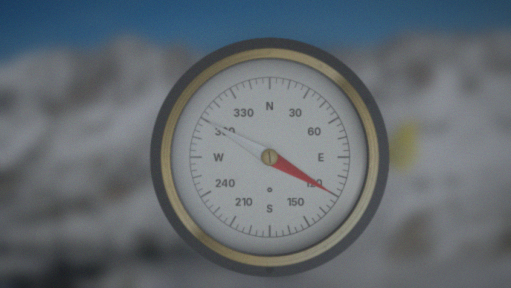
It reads 120 °
